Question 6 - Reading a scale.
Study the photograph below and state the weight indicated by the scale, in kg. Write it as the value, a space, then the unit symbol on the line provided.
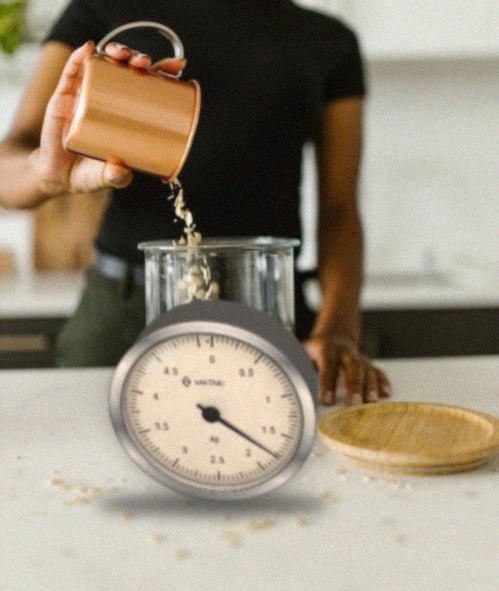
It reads 1.75 kg
